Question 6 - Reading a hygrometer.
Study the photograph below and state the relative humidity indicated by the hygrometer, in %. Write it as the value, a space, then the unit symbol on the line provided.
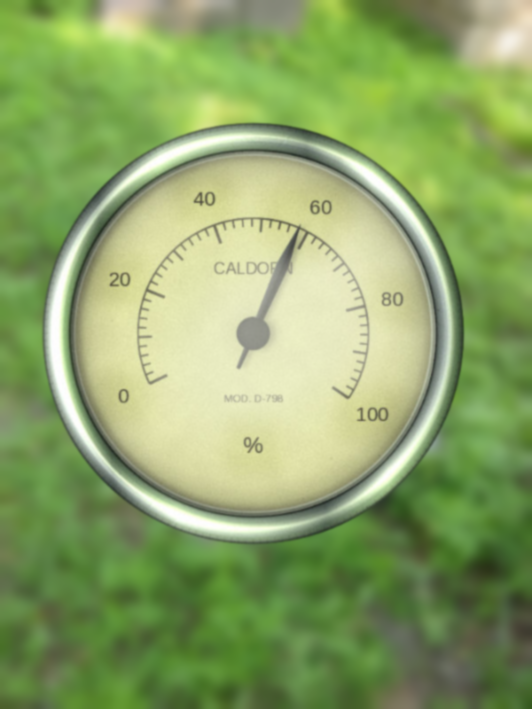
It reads 58 %
